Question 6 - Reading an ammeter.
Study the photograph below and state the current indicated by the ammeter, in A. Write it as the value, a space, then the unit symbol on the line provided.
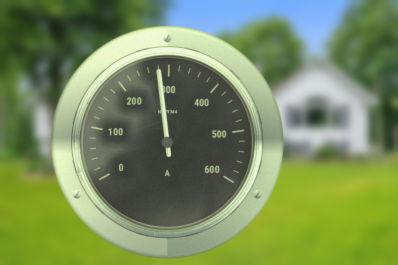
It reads 280 A
